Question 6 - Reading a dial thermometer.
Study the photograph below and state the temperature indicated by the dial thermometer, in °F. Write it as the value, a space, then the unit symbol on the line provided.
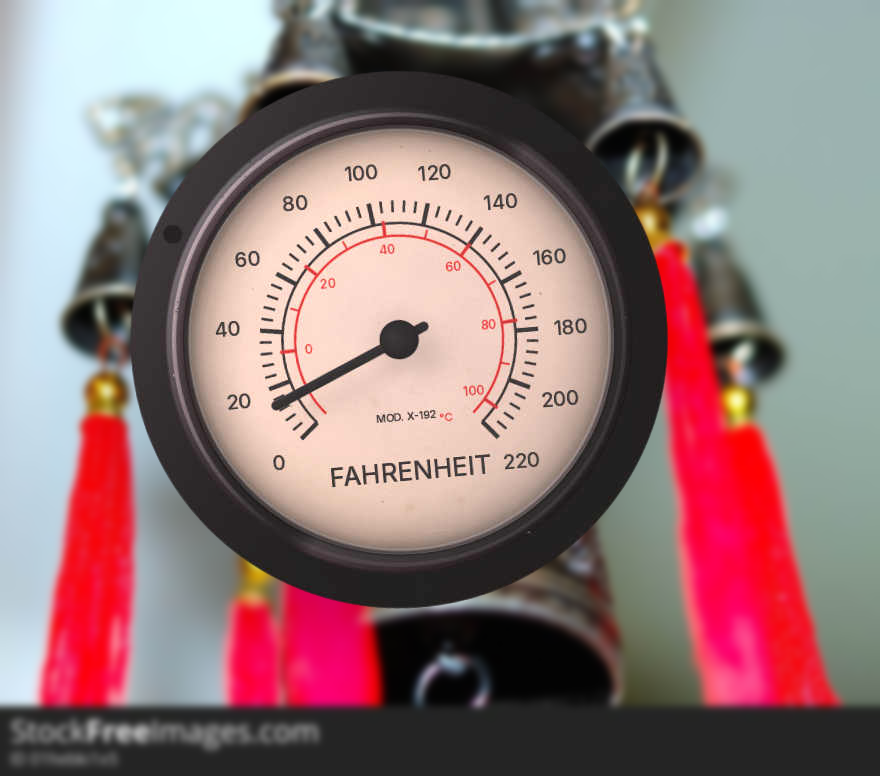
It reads 14 °F
